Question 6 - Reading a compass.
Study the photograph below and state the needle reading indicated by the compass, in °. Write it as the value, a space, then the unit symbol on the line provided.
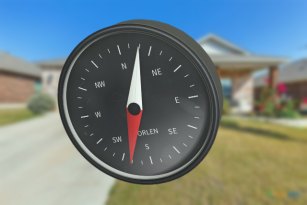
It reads 200 °
